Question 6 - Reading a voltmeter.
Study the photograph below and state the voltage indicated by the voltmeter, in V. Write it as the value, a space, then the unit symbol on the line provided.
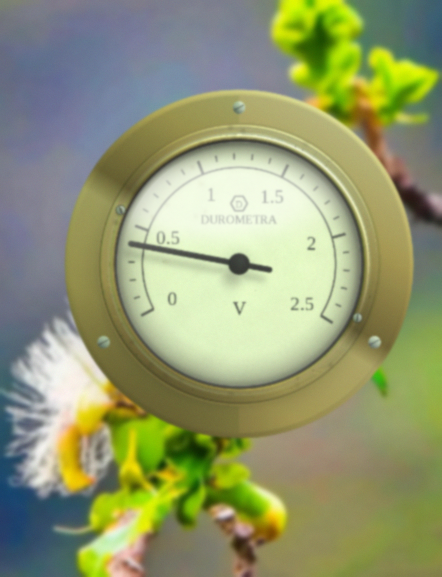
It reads 0.4 V
